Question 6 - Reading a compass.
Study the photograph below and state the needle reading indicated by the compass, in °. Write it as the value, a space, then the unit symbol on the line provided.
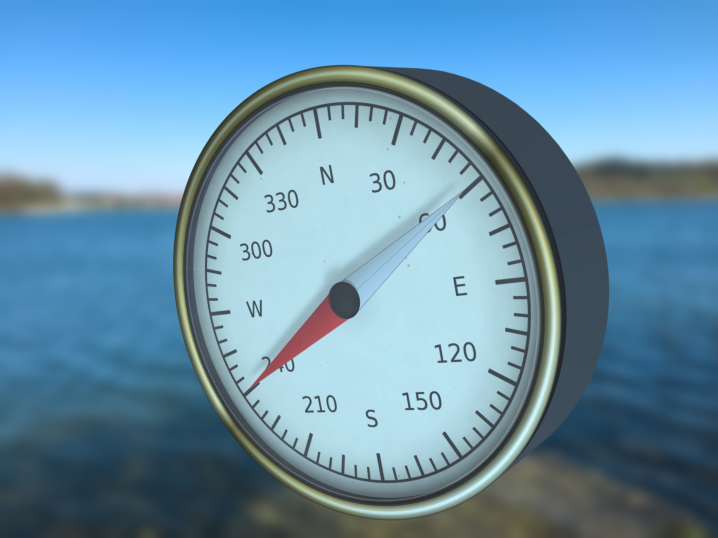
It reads 240 °
